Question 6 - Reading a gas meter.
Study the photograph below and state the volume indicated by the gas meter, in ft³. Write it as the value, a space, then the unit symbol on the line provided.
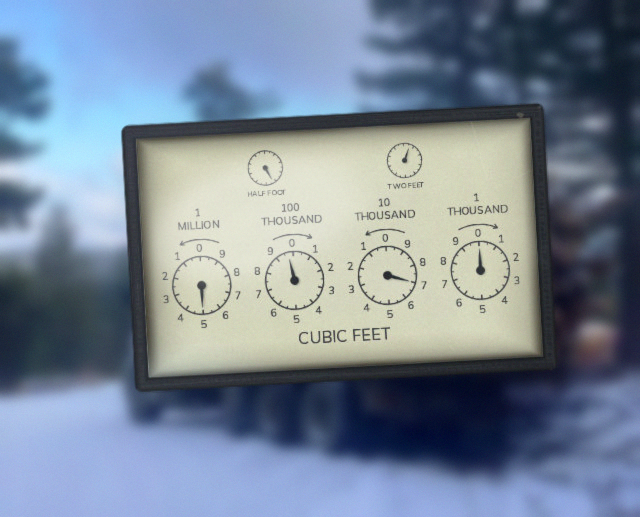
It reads 497000 ft³
